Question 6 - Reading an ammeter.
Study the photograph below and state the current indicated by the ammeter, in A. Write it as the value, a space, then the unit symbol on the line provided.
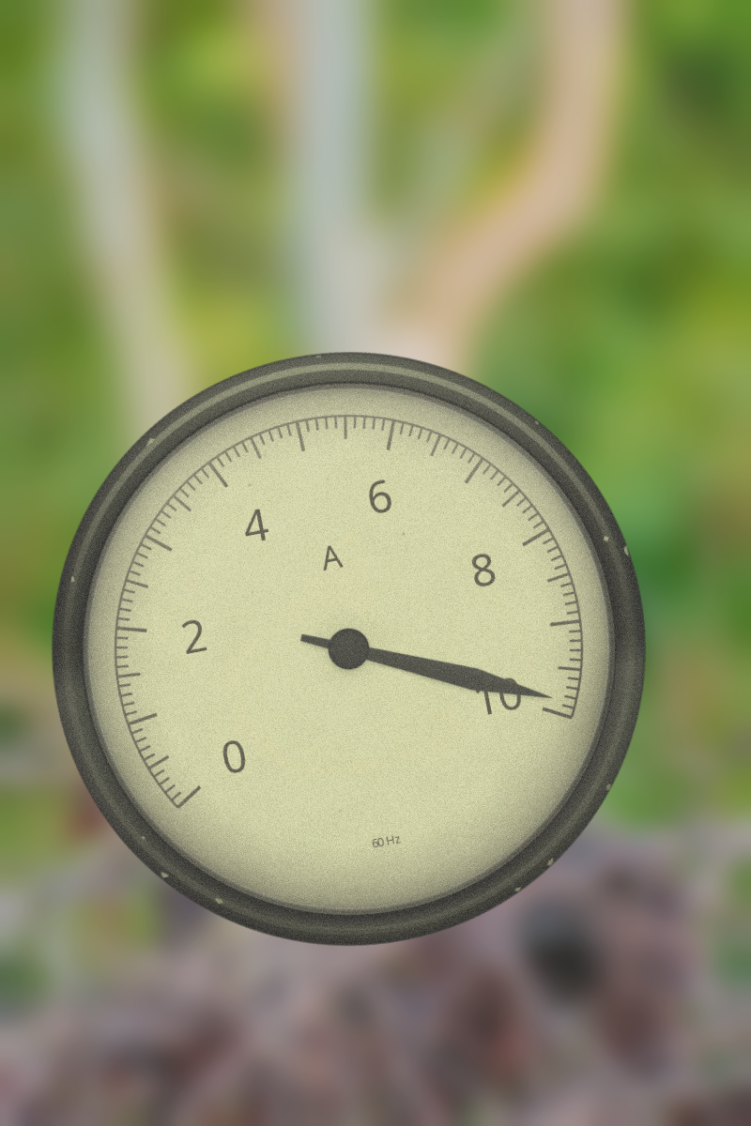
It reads 9.85 A
